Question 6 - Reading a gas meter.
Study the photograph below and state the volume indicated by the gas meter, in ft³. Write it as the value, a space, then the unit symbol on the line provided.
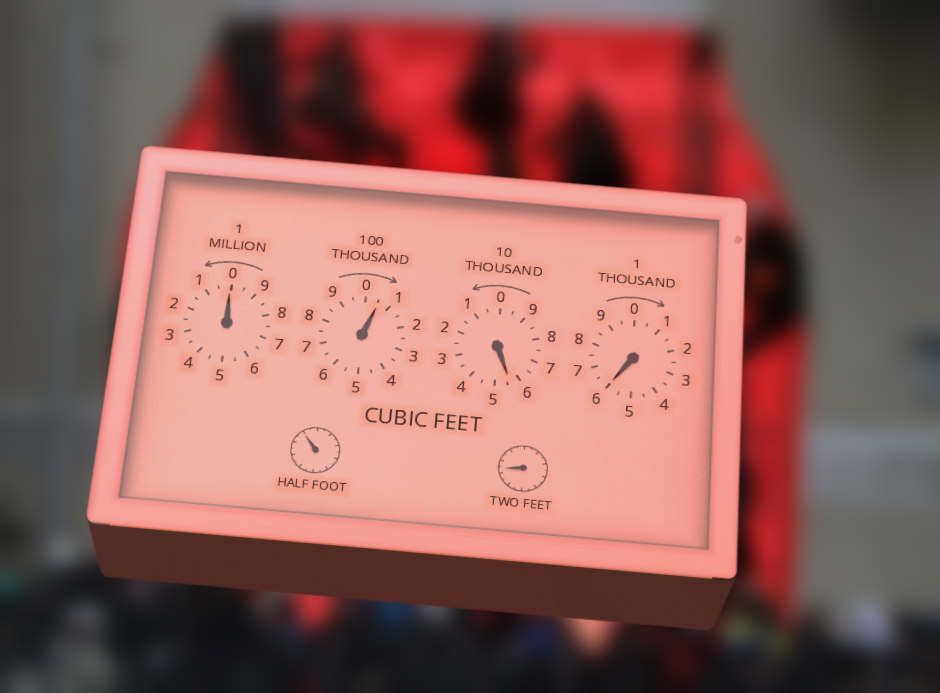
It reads 5600 ft³
